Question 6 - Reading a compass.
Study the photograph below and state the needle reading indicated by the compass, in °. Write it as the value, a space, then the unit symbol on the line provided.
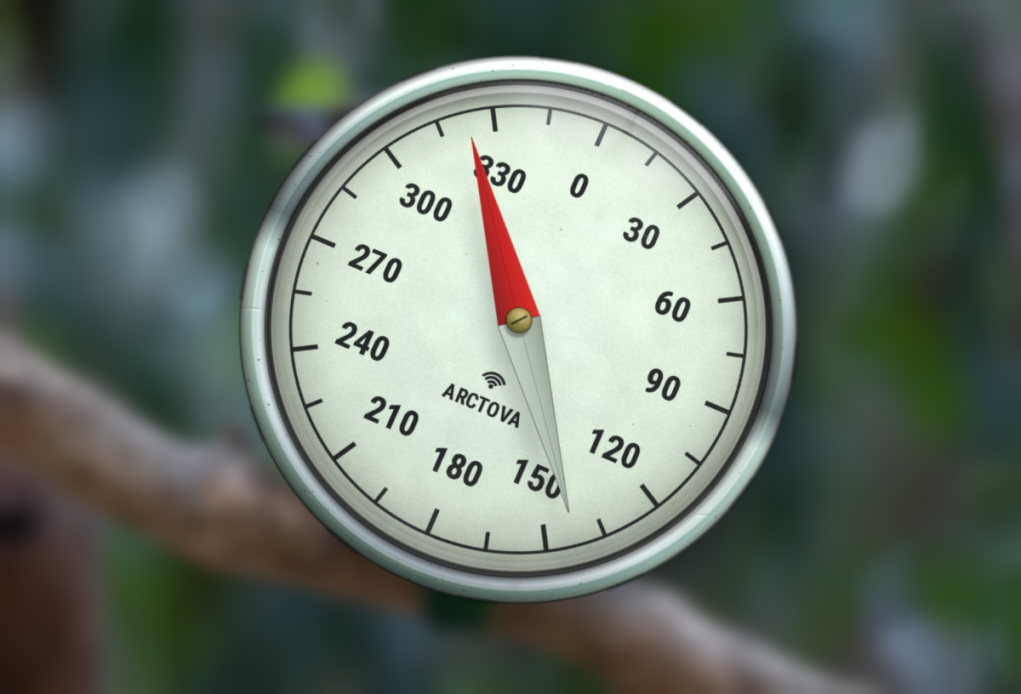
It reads 322.5 °
